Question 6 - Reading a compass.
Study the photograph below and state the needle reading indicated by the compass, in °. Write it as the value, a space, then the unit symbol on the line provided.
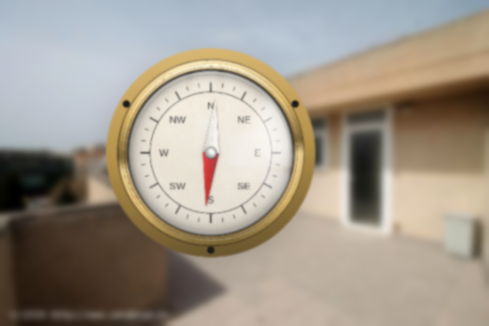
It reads 185 °
